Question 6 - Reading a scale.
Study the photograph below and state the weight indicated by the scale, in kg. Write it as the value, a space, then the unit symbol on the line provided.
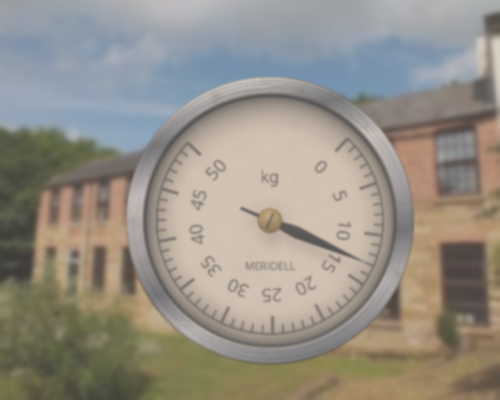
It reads 13 kg
